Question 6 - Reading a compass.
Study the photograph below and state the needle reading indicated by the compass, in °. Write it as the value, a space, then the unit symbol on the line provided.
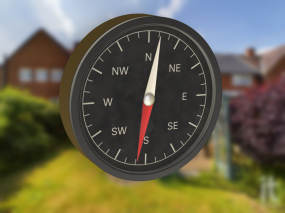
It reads 190 °
